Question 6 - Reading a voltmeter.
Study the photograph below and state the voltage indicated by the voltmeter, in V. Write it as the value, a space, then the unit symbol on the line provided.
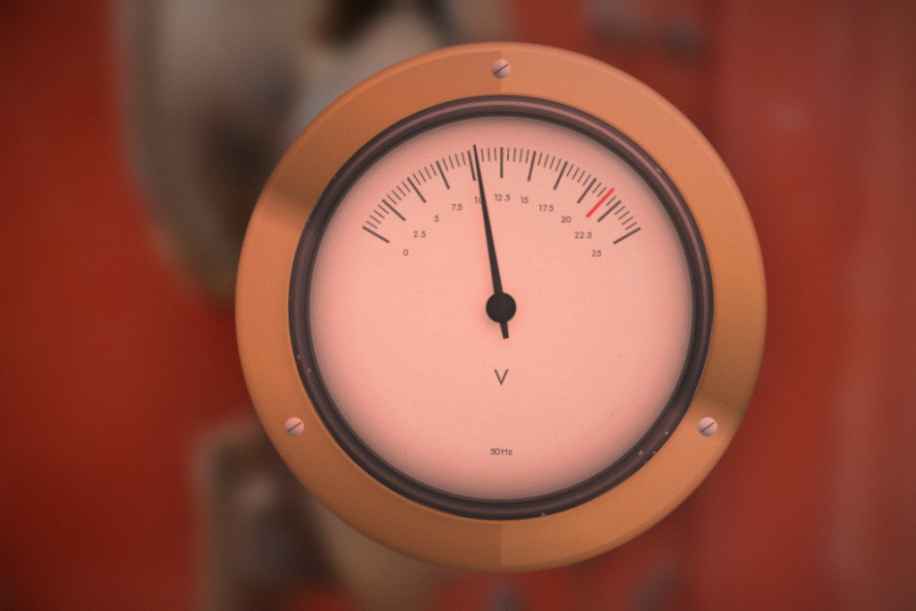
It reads 10.5 V
